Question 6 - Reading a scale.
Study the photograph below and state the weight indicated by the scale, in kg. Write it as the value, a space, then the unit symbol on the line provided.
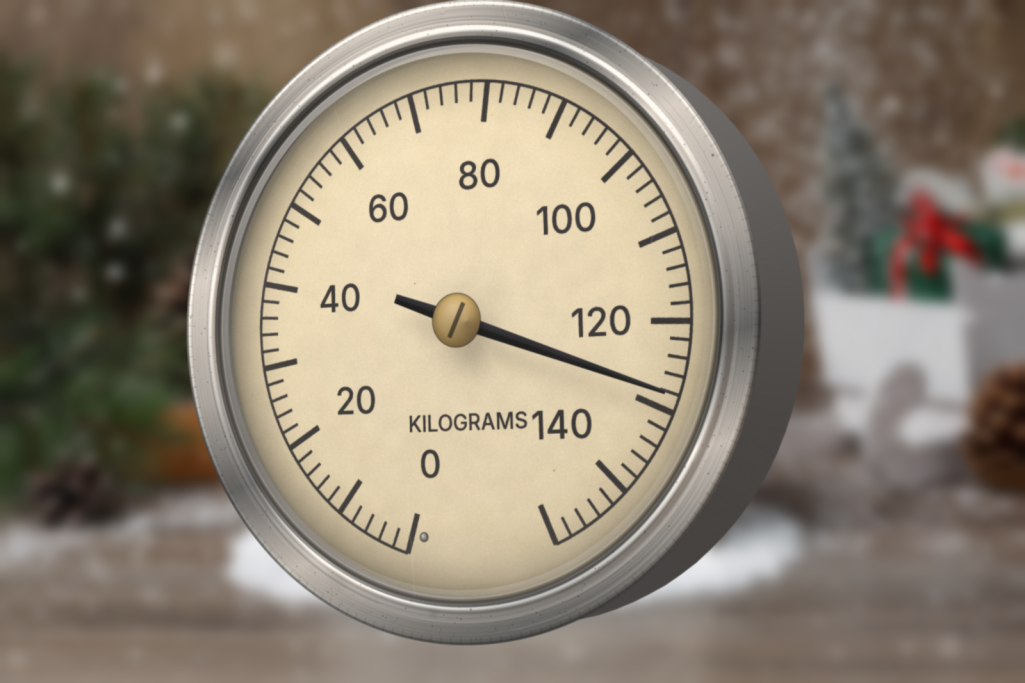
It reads 128 kg
